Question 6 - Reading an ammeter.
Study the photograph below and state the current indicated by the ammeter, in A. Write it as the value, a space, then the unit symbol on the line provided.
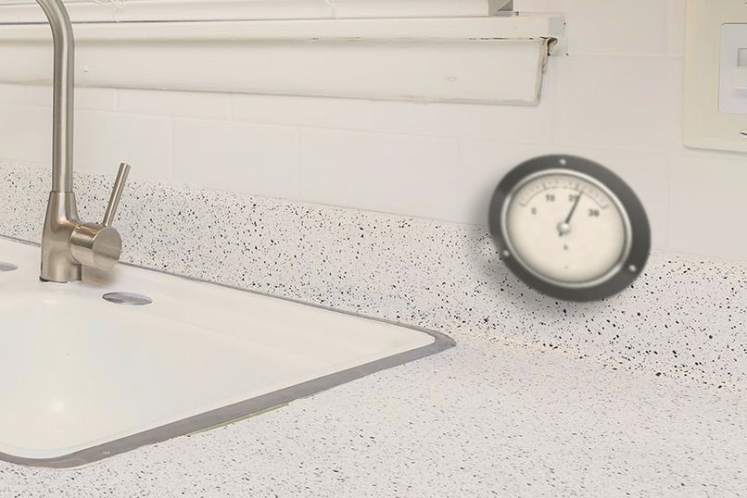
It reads 22 A
